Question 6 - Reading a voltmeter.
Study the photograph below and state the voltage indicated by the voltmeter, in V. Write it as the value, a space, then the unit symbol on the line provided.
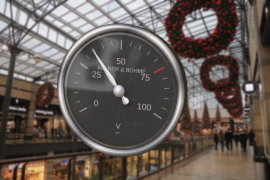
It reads 35 V
